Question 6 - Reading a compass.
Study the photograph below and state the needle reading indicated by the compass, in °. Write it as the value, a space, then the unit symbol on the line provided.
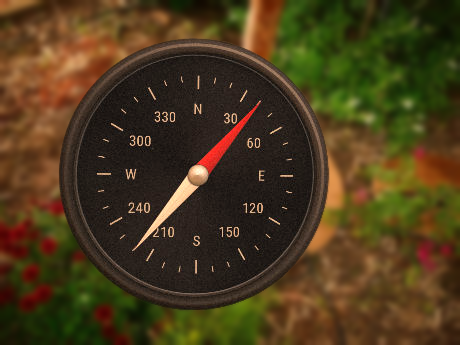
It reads 40 °
